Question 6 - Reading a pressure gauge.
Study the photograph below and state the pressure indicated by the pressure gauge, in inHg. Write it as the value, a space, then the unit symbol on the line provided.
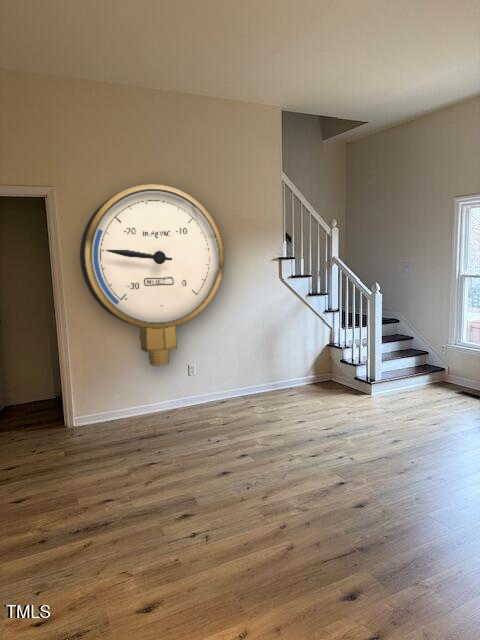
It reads -24 inHg
